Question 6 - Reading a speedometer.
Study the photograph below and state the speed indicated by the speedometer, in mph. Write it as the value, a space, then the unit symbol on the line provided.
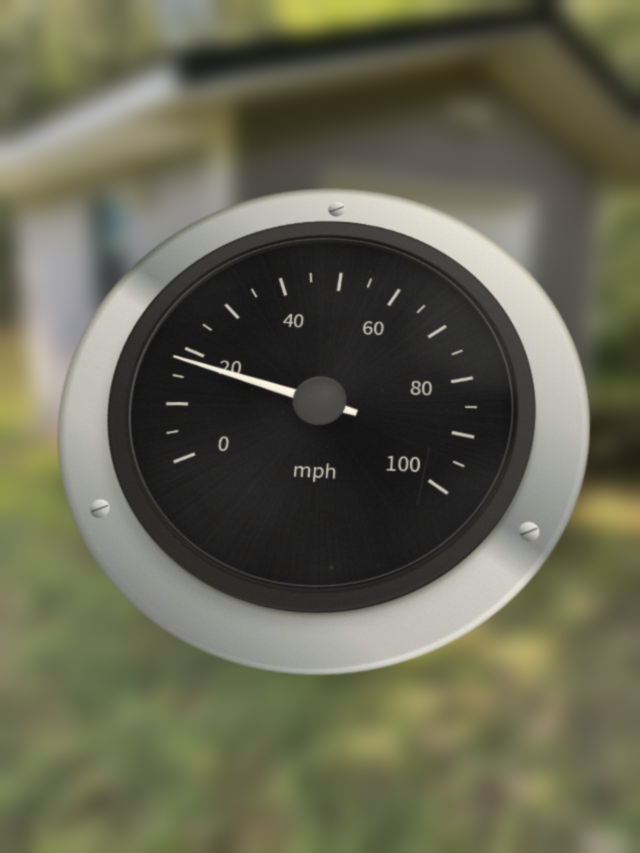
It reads 17.5 mph
